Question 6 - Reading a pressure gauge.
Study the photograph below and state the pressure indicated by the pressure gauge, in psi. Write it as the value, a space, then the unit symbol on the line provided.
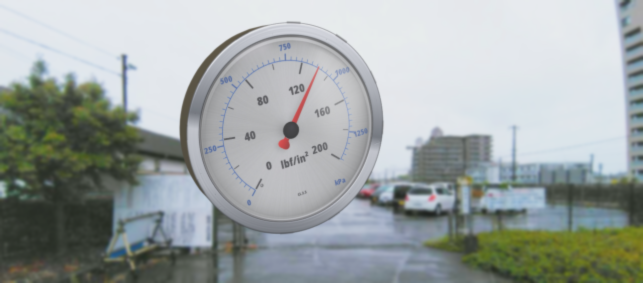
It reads 130 psi
